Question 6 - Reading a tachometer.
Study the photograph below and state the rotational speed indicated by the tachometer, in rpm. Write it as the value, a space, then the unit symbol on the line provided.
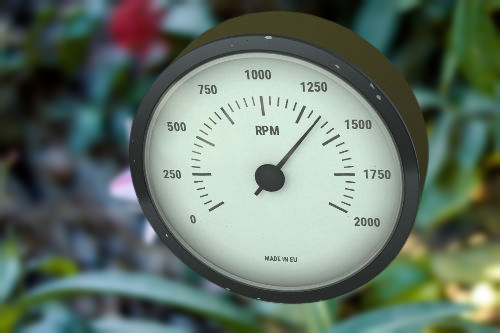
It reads 1350 rpm
